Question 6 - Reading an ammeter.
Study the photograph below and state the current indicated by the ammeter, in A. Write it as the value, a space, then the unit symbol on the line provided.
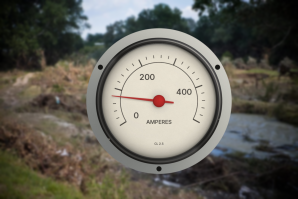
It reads 80 A
